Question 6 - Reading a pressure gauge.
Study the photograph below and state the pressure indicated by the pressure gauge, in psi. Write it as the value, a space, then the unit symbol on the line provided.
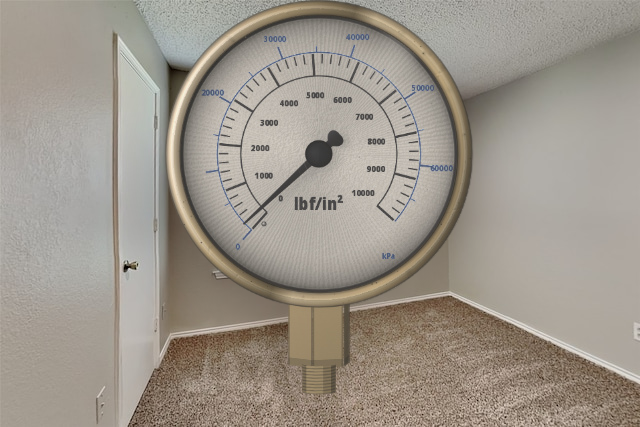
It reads 200 psi
